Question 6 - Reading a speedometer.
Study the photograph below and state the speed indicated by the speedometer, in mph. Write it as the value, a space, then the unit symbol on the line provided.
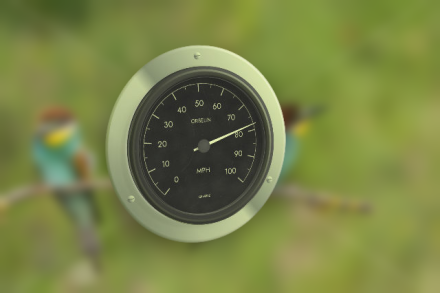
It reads 77.5 mph
